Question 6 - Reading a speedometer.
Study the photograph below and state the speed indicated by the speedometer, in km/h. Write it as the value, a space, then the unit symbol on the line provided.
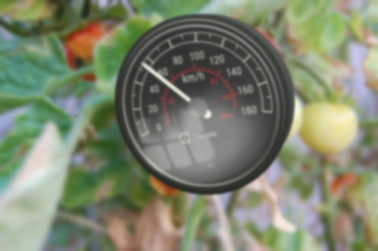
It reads 55 km/h
